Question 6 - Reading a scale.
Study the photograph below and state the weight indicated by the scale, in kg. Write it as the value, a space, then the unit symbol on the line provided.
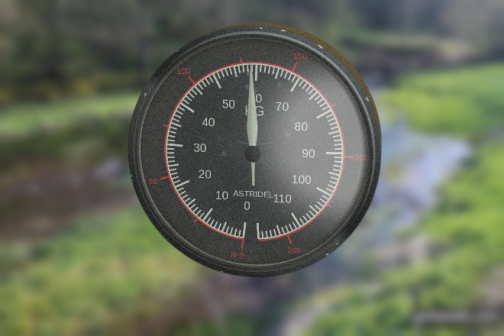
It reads 59 kg
